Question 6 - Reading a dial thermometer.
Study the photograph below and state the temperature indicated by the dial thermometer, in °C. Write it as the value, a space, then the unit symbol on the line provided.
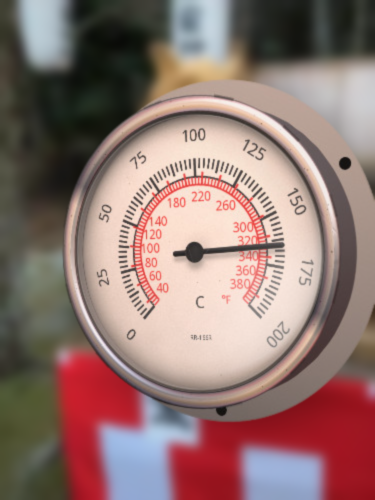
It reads 165 °C
